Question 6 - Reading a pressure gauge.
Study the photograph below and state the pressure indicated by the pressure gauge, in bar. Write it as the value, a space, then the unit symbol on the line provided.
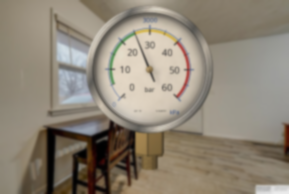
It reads 25 bar
